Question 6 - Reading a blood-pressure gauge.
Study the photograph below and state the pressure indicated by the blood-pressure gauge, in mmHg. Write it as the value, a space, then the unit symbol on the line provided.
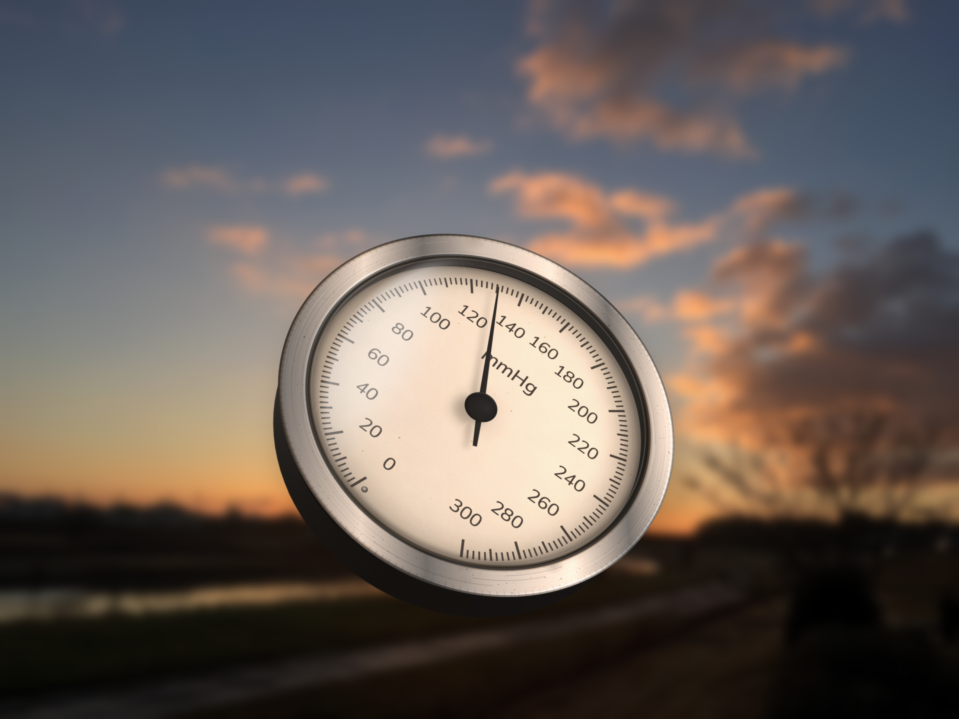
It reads 130 mmHg
